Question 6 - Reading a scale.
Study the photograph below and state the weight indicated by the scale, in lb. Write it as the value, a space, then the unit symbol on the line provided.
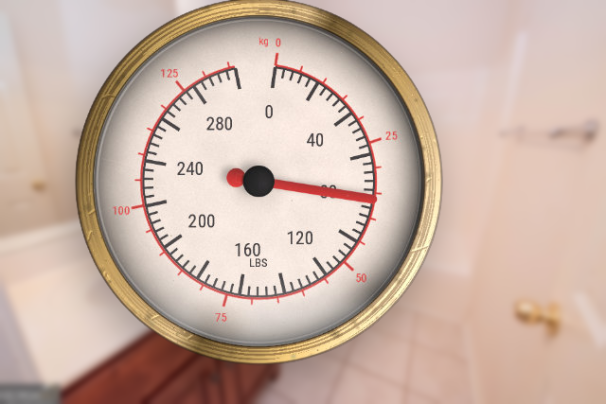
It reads 80 lb
